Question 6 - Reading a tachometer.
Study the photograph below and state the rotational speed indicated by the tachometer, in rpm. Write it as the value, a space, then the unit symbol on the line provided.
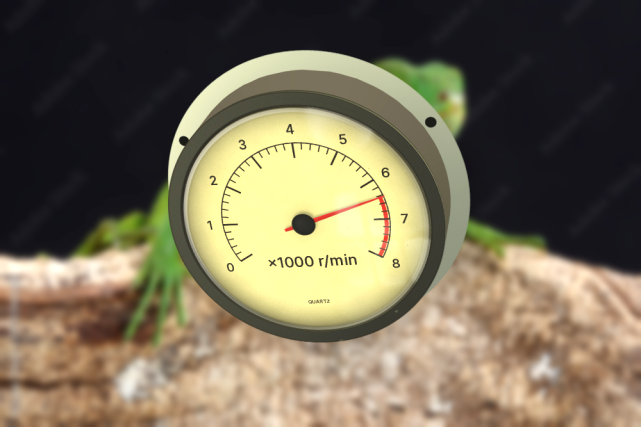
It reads 6400 rpm
